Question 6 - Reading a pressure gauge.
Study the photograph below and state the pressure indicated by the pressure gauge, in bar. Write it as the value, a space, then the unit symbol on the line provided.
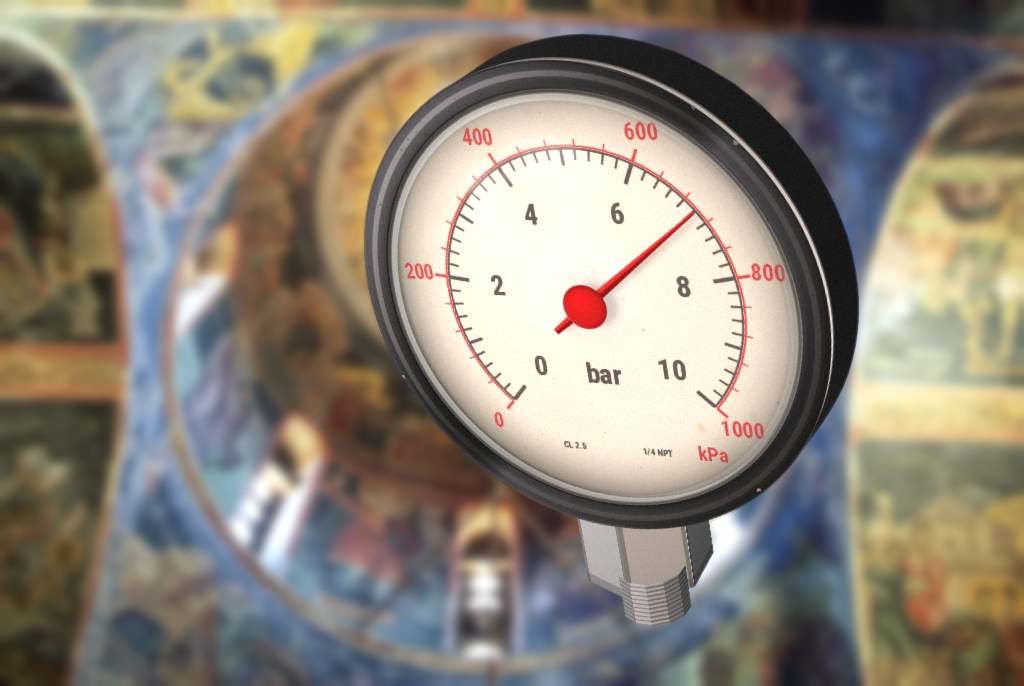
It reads 7 bar
